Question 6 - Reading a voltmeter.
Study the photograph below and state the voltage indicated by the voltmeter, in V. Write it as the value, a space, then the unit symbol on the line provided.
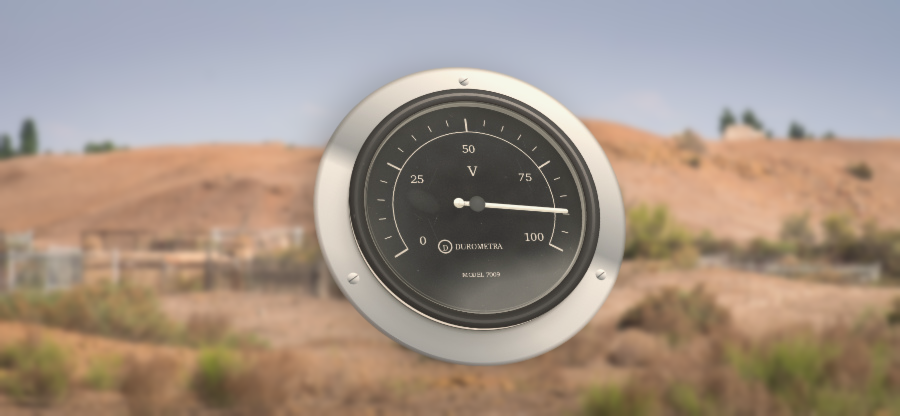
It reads 90 V
